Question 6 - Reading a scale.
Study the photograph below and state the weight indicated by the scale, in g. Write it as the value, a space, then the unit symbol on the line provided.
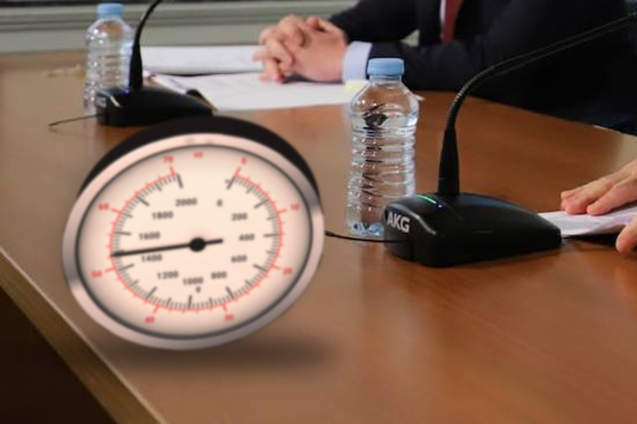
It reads 1500 g
